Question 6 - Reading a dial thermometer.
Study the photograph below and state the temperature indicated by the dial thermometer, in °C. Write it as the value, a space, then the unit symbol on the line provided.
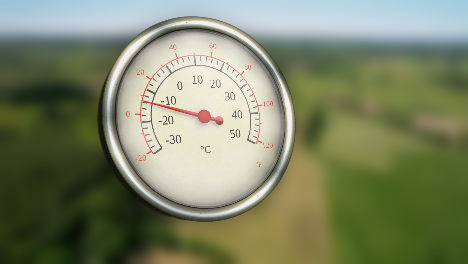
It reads -14 °C
